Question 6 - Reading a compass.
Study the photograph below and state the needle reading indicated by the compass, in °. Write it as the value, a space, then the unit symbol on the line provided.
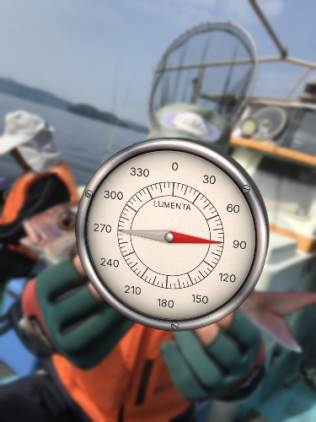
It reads 90 °
